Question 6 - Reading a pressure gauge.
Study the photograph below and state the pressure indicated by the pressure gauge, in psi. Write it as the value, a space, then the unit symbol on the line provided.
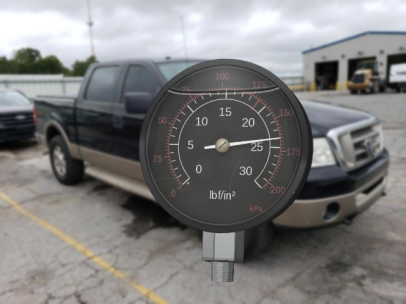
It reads 24 psi
